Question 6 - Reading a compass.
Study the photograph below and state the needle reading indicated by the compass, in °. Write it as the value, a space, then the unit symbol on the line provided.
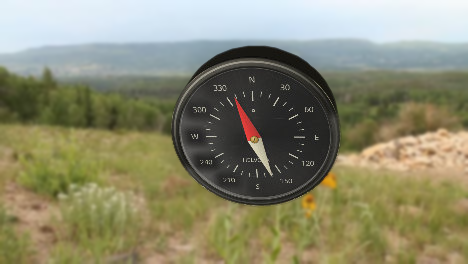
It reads 340 °
